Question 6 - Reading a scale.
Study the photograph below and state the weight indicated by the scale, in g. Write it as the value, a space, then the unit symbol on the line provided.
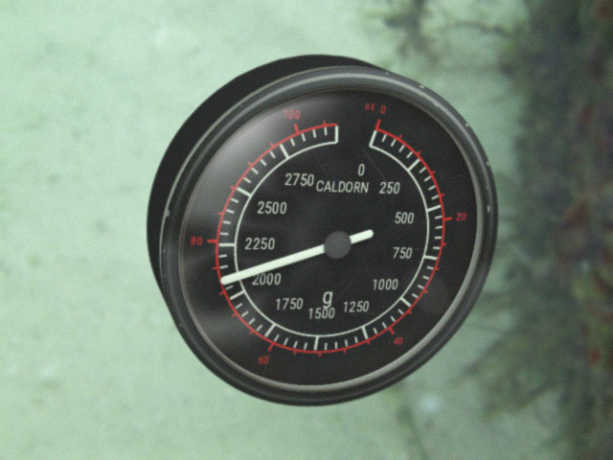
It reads 2100 g
